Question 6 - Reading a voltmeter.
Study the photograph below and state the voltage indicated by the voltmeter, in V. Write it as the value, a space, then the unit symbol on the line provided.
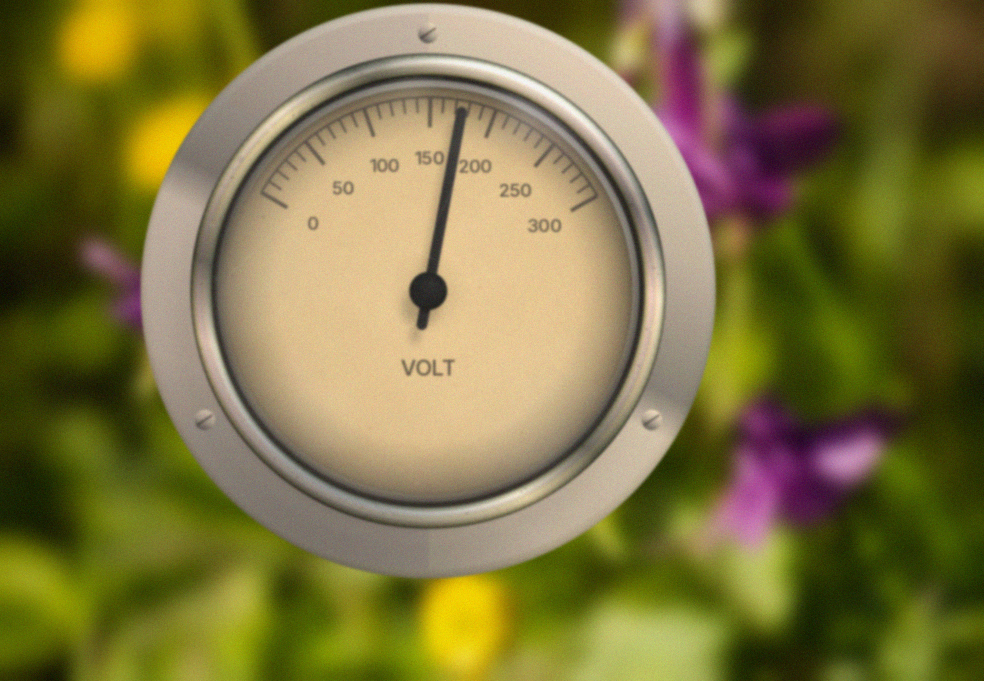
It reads 175 V
